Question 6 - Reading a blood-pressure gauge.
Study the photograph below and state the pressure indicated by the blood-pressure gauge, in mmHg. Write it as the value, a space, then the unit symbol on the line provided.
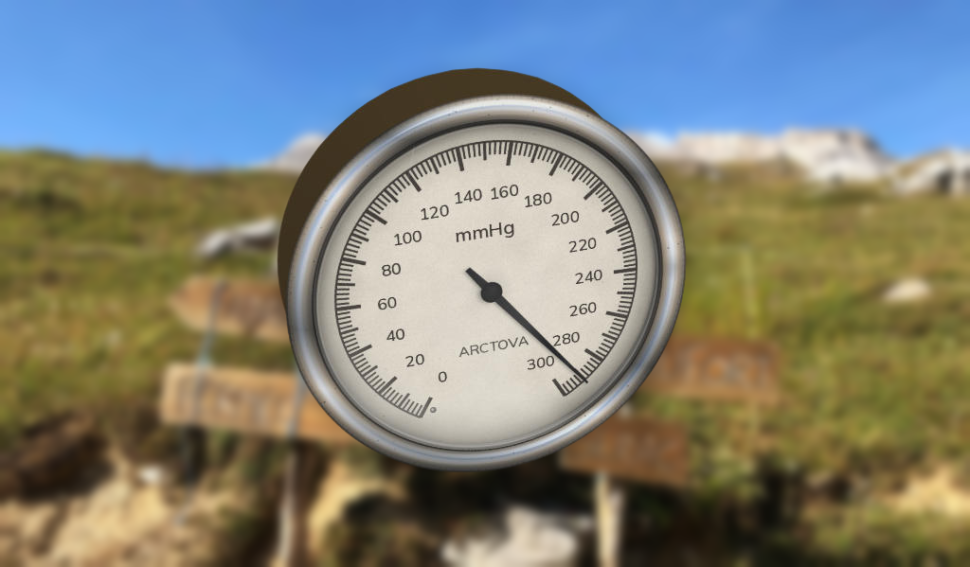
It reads 290 mmHg
